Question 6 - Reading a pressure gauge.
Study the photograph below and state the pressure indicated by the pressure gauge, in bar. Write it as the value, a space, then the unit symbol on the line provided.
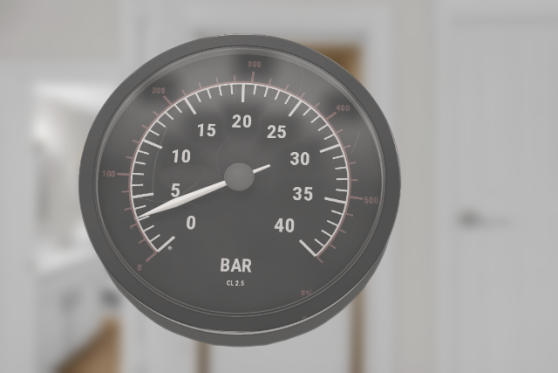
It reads 3 bar
